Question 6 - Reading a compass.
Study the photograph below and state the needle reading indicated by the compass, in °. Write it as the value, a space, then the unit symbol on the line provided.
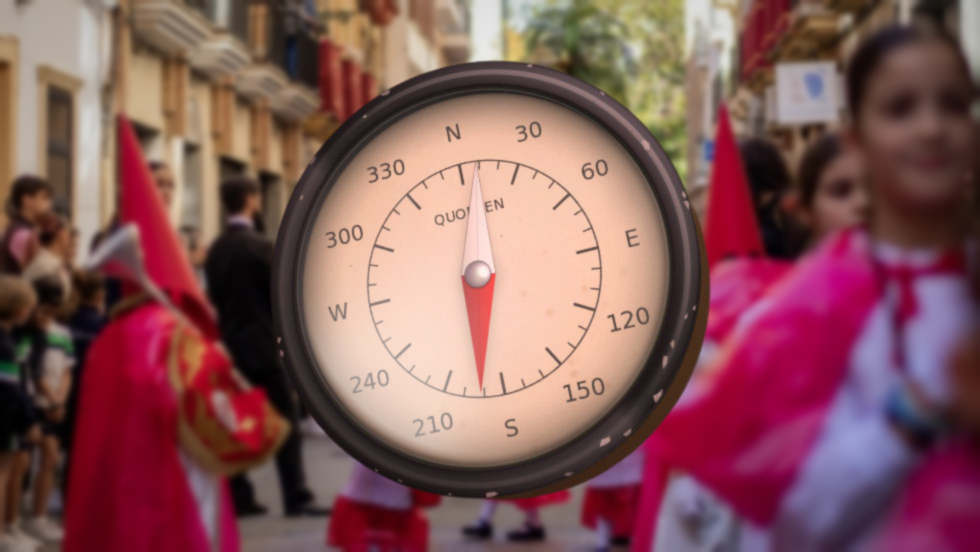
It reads 190 °
